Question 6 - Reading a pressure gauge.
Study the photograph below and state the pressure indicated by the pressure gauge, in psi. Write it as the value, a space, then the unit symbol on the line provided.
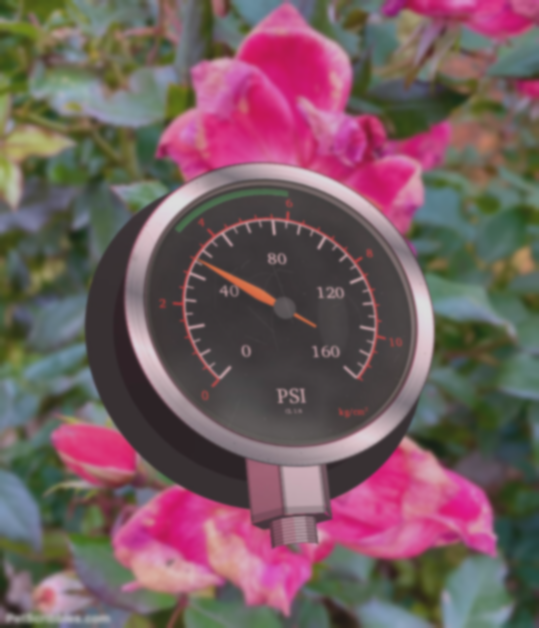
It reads 45 psi
